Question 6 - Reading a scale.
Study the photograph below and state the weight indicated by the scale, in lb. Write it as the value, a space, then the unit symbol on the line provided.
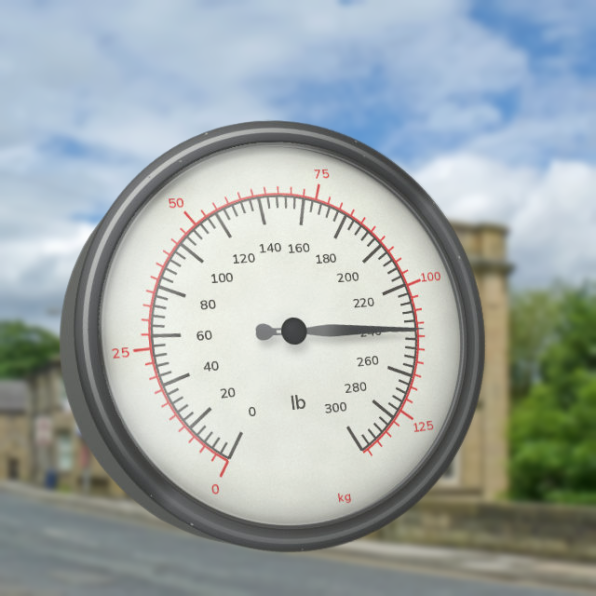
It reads 240 lb
